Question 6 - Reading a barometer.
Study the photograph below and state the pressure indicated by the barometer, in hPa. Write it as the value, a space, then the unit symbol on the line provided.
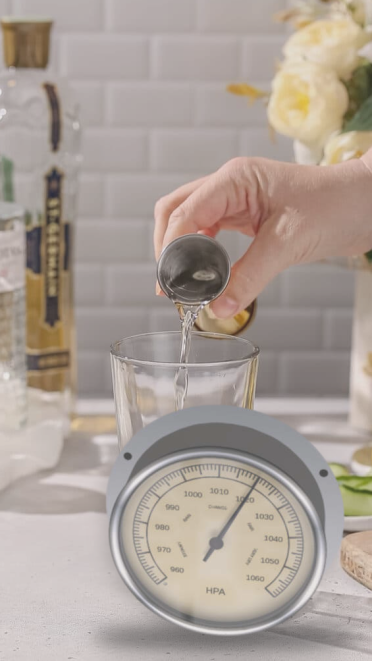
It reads 1020 hPa
